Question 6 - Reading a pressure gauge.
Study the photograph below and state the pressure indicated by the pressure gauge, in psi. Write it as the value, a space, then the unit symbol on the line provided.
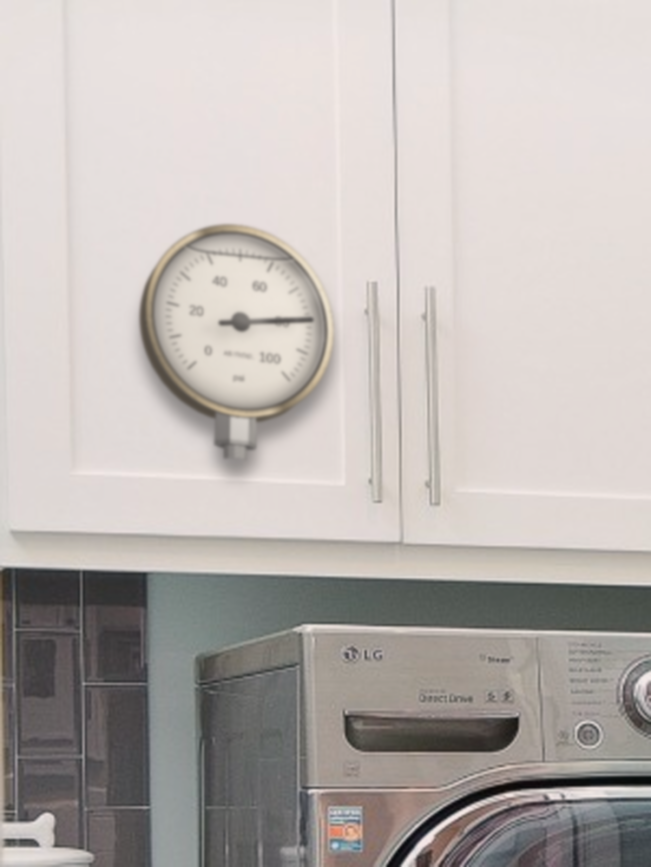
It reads 80 psi
